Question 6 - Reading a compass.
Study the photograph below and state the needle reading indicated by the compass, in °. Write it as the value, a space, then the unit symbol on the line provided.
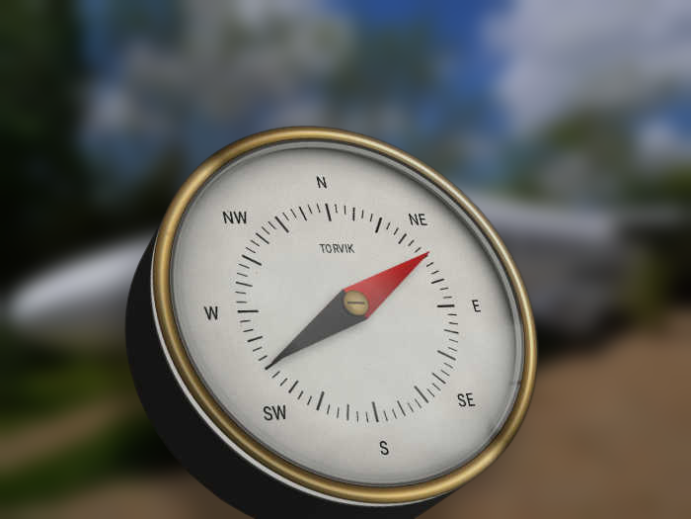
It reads 60 °
